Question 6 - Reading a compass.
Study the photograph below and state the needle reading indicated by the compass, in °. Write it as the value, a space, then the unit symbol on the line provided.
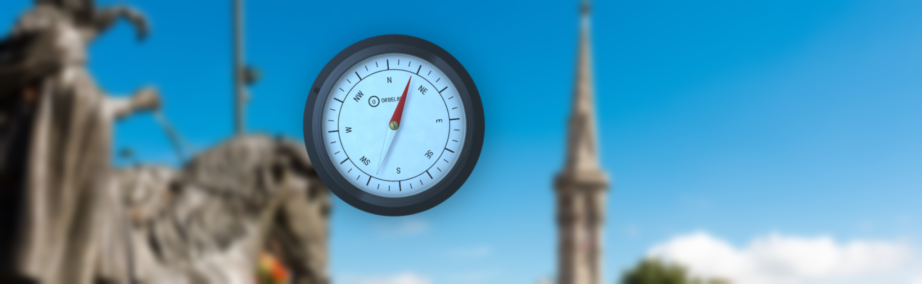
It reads 25 °
